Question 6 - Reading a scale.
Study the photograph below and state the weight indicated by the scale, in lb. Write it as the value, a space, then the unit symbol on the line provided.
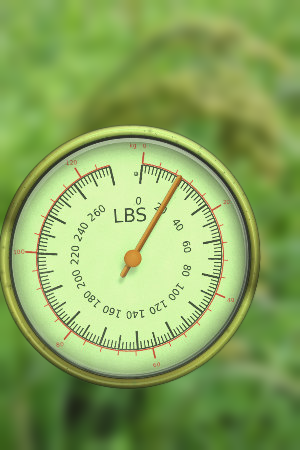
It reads 20 lb
